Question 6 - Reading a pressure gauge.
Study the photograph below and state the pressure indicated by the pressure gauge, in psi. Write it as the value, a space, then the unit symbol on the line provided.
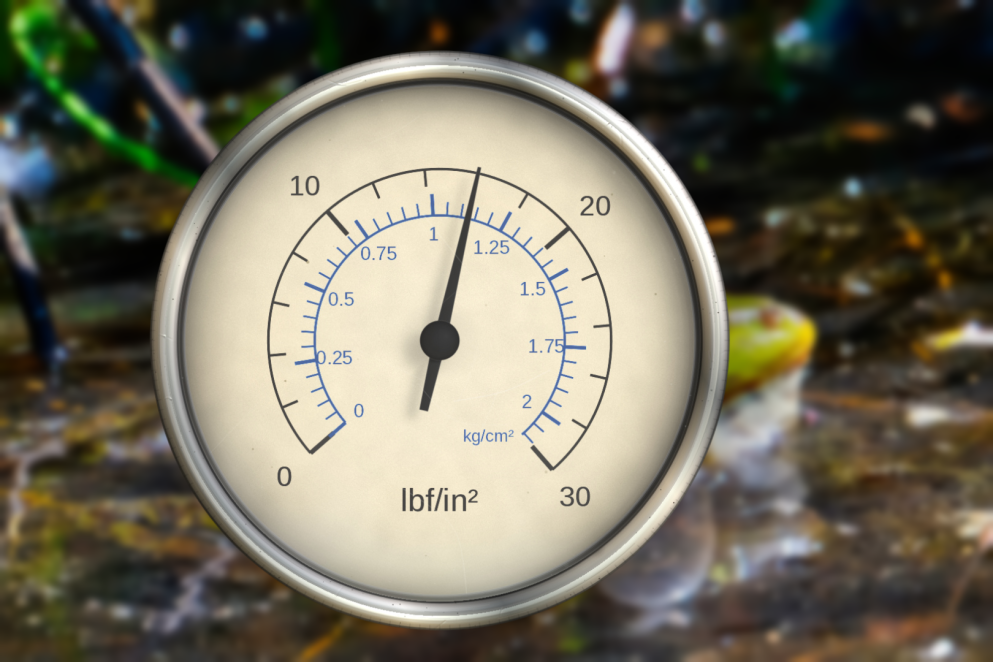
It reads 16 psi
